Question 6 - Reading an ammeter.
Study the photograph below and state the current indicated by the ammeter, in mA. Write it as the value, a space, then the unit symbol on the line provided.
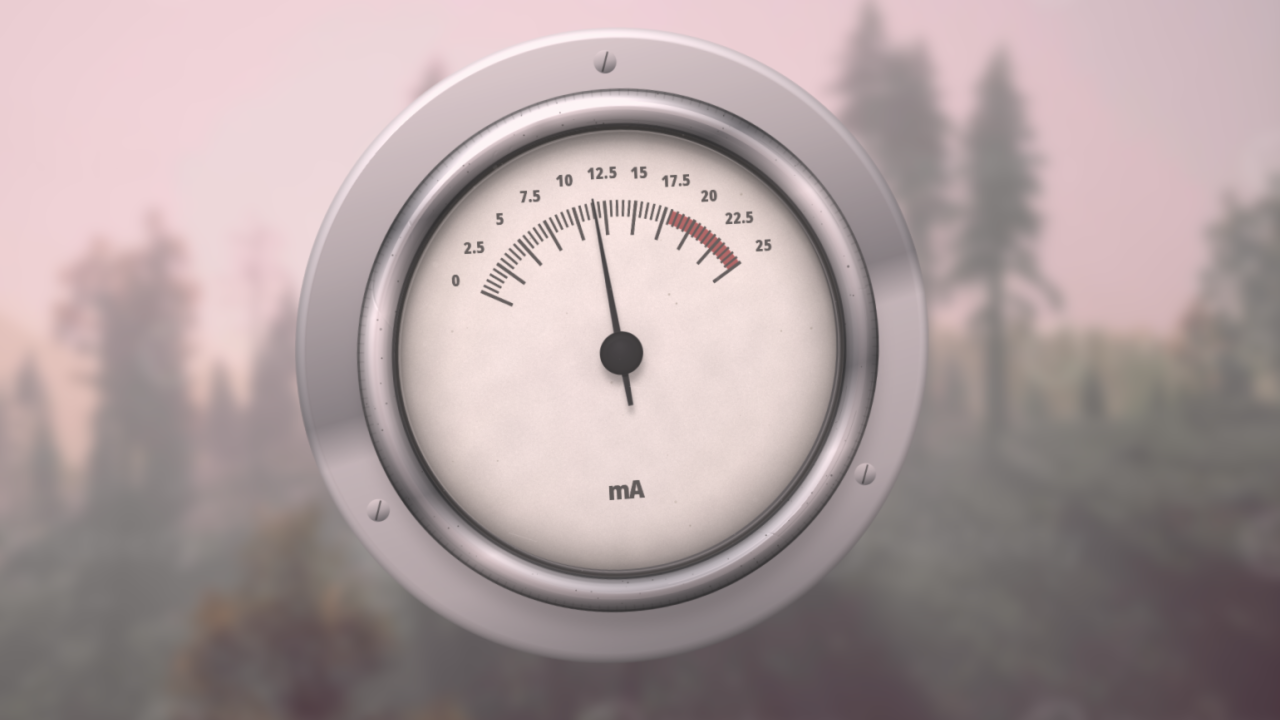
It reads 11.5 mA
